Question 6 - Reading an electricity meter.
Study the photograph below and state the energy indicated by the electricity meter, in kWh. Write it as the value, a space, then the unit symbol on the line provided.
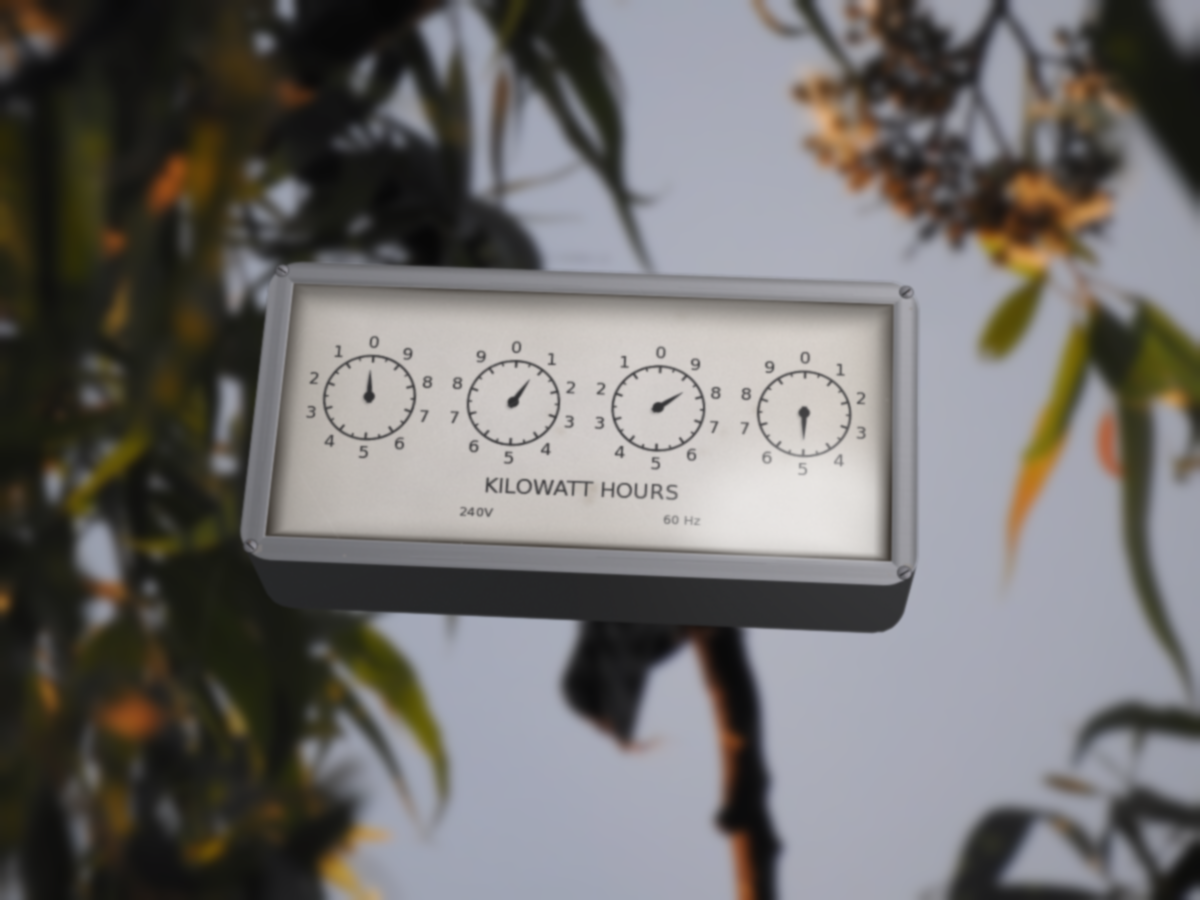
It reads 85 kWh
